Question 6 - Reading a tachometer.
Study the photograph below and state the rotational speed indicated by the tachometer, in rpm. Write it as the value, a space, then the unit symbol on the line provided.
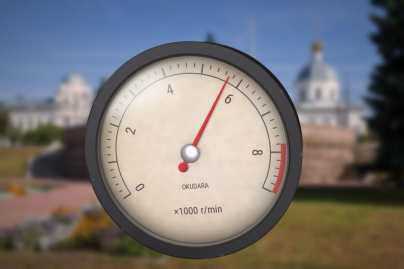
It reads 5700 rpm
